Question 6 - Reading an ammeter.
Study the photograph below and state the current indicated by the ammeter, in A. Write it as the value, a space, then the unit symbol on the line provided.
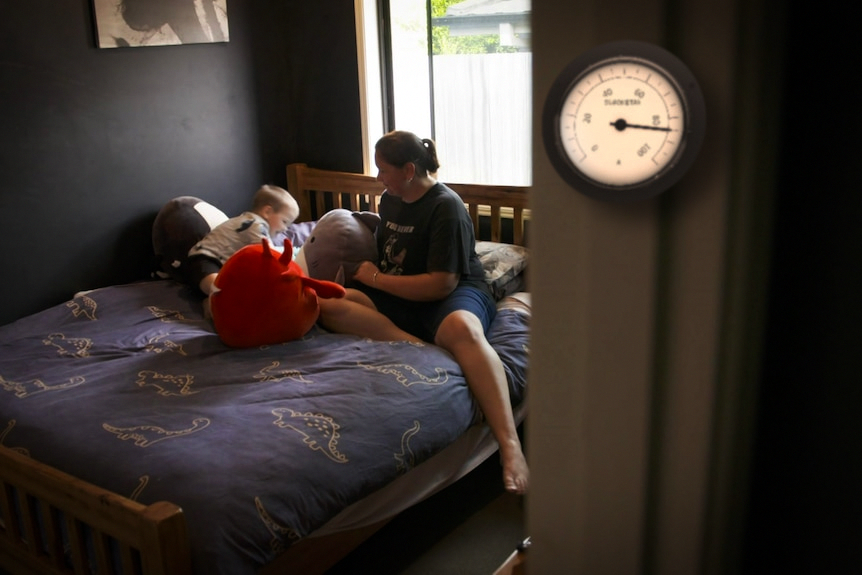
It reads 85 A
